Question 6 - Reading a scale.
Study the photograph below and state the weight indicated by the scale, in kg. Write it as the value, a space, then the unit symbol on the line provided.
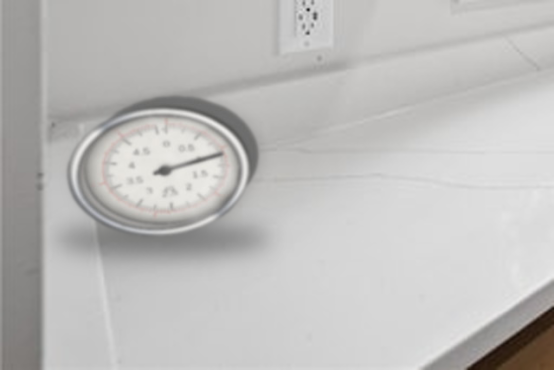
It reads 1 kg
